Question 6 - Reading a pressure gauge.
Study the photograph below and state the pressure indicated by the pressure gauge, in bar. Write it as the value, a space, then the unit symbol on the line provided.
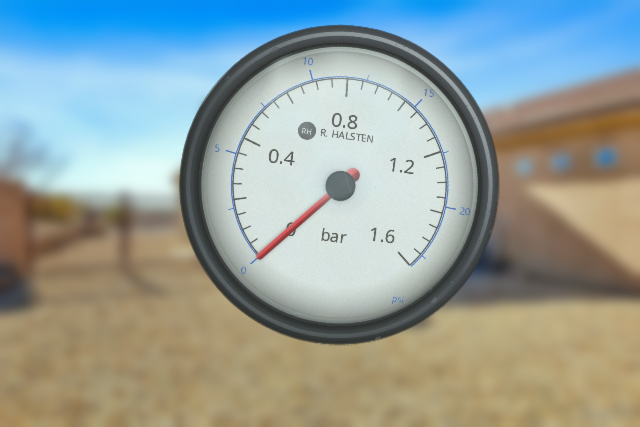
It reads 0 bar
